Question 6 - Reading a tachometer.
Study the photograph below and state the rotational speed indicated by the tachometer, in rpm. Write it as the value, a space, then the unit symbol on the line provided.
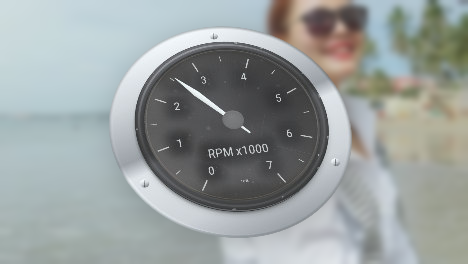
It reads 2500 rpm
